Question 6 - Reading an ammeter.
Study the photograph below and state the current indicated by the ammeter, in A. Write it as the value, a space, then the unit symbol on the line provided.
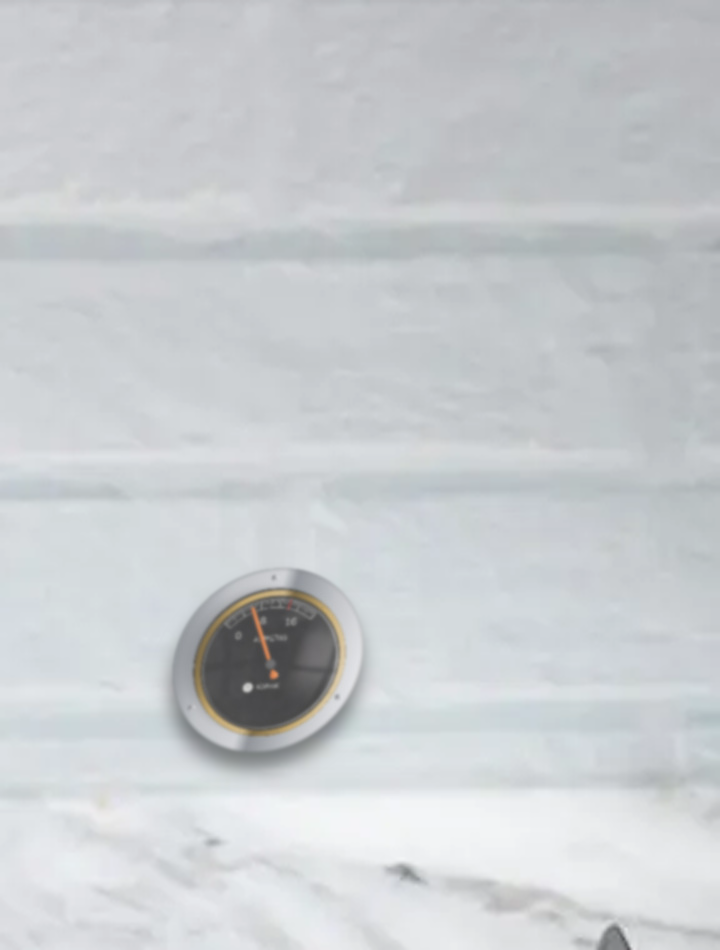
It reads 6 A
